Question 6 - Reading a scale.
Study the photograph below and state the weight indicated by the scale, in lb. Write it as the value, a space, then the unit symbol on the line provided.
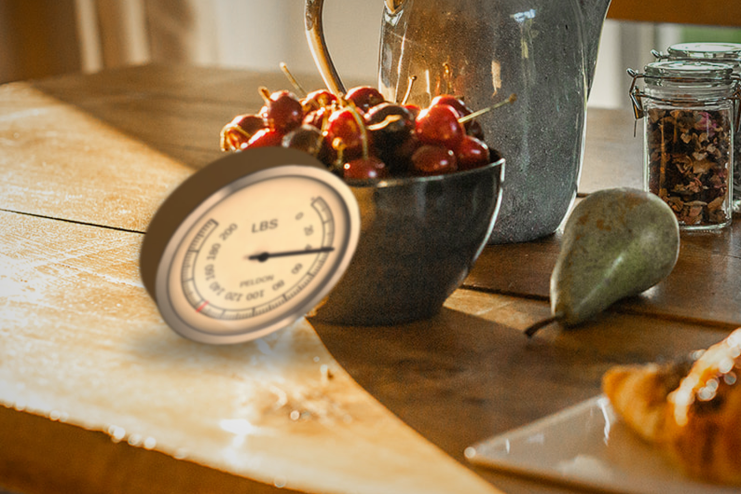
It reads 40 lb
